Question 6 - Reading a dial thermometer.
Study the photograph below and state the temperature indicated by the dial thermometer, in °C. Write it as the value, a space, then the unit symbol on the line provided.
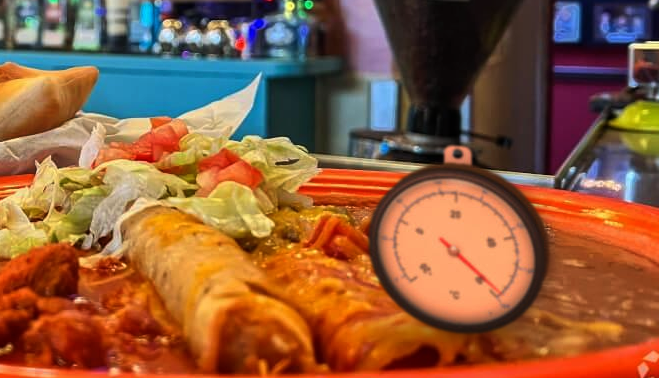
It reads 58 °C
